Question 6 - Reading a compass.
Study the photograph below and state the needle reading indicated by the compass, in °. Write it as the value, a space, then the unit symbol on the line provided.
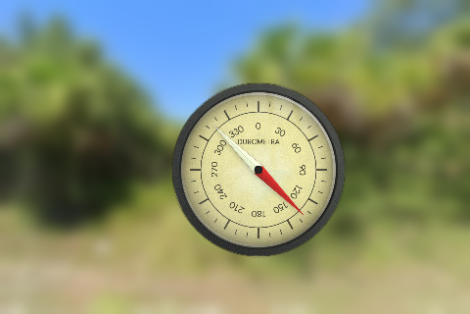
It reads 135 °
